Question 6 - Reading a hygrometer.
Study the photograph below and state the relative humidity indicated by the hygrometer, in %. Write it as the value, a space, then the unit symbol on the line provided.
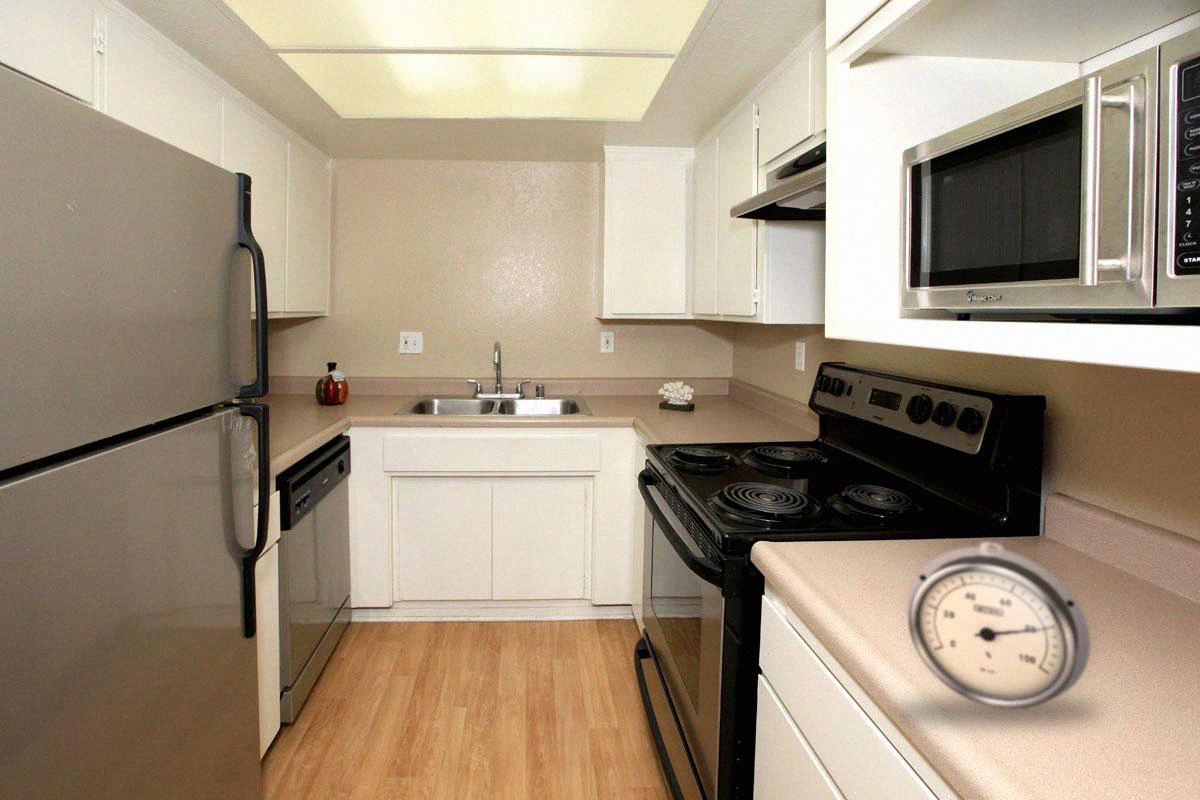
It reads 80 %
